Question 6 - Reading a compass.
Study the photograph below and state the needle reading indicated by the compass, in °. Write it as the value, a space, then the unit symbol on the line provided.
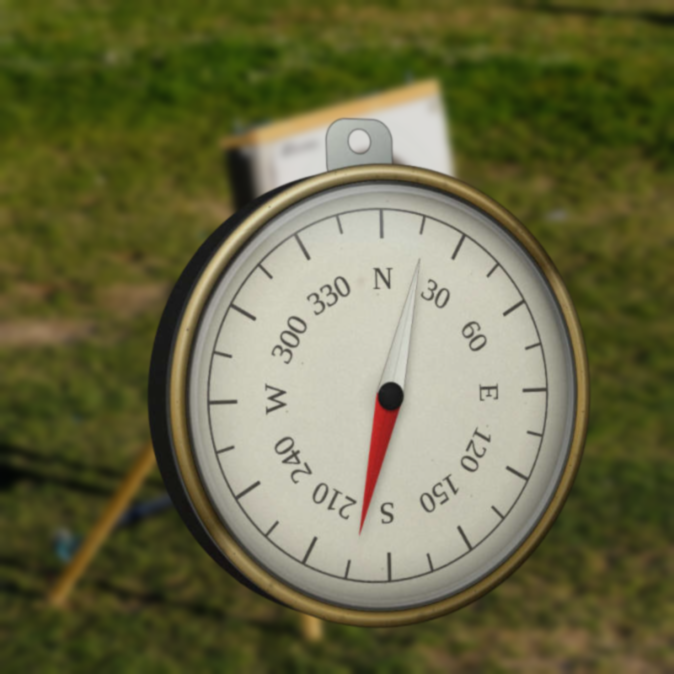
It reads 195 °
